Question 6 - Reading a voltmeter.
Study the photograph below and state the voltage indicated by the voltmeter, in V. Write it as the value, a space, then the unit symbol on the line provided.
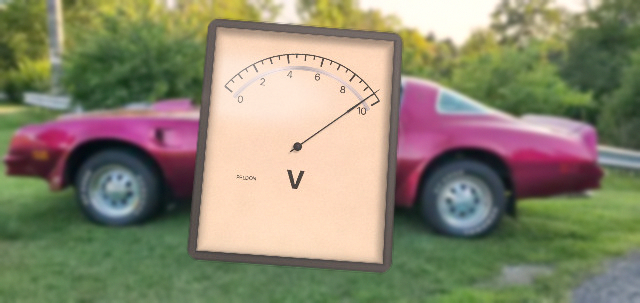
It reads 9.5 V
